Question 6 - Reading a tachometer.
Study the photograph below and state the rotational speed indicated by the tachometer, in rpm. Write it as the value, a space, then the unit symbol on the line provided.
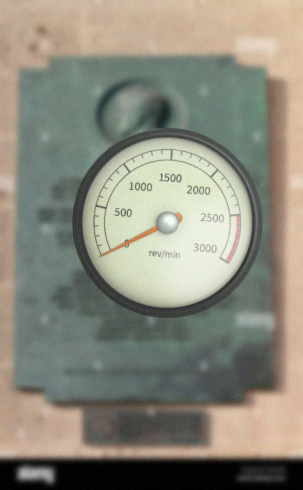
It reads 0 rpm
